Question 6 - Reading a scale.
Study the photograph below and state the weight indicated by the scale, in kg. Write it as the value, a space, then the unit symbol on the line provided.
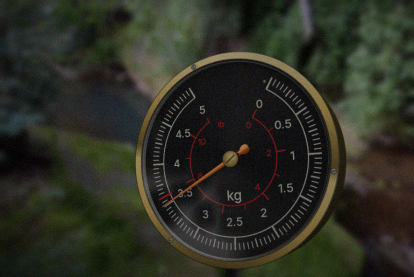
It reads 3.5 kg
